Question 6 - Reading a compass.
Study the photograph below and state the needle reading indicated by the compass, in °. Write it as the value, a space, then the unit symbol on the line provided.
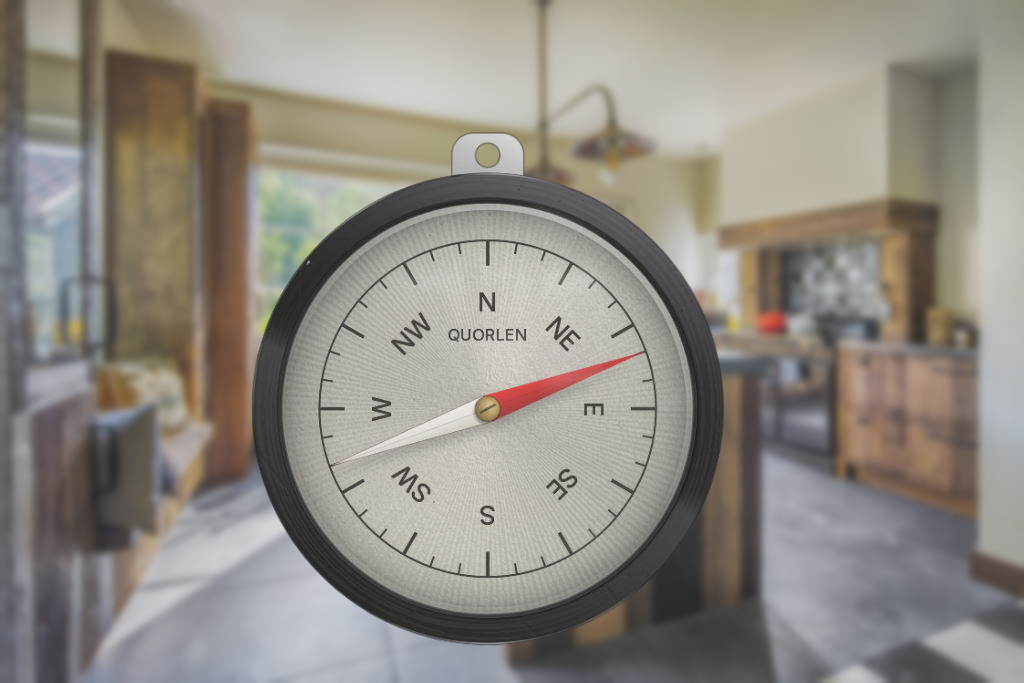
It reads 70 °
